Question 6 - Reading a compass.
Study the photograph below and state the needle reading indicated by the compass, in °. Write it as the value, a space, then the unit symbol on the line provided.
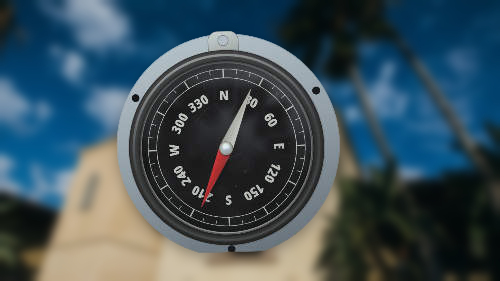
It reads 205 °
